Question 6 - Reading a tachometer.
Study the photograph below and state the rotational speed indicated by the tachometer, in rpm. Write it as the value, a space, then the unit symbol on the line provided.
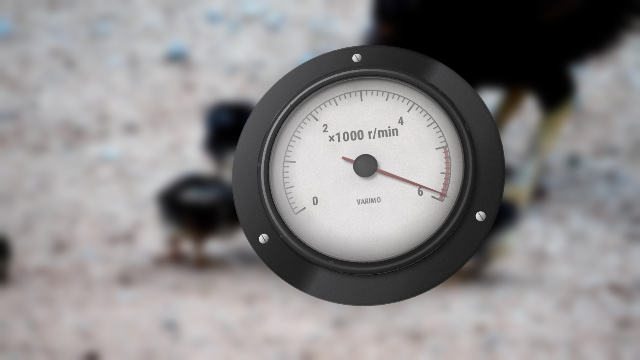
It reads 5900 rpm
